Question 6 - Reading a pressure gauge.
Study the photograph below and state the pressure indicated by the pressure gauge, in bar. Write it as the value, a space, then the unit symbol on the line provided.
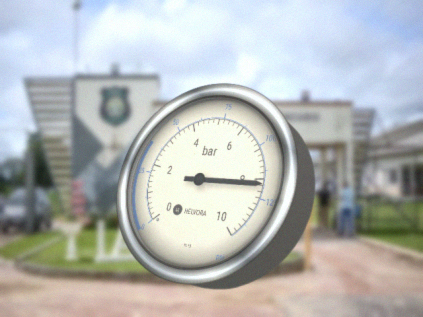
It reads 8.2 bar
